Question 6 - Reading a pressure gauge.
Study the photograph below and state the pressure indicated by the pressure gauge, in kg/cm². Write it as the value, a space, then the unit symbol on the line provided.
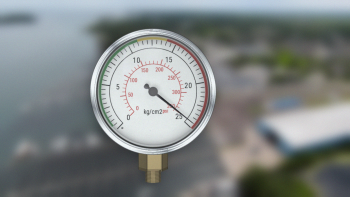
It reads 24.5 kg/cm²
